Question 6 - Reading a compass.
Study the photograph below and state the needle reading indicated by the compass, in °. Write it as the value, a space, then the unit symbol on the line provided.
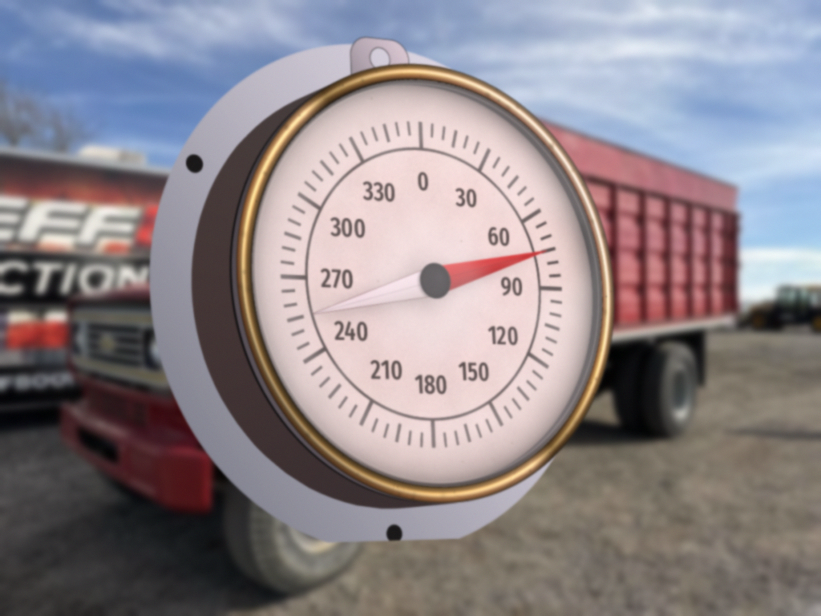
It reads 75 °
